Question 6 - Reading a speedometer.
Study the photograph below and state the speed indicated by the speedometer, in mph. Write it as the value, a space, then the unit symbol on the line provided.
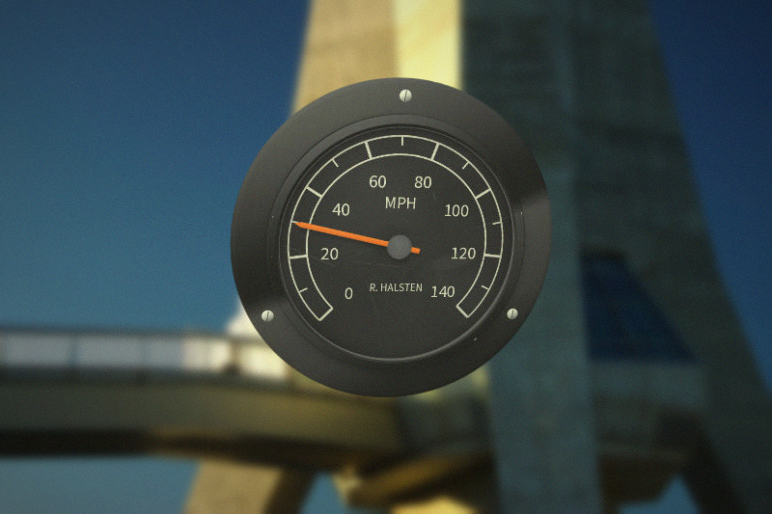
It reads 30 mph
